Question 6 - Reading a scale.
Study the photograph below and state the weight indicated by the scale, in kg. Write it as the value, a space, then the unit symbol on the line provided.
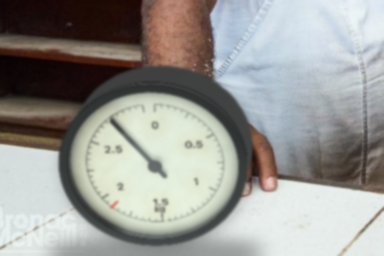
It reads 2.75 kg
